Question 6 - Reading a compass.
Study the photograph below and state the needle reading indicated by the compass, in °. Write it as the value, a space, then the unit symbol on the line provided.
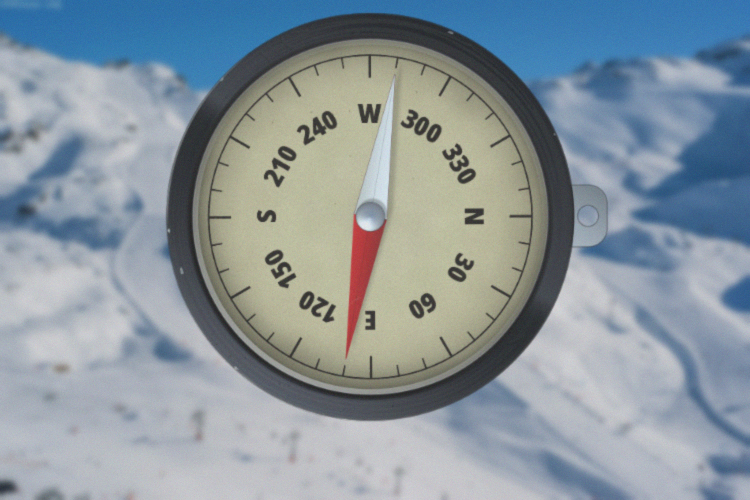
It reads 100 °
